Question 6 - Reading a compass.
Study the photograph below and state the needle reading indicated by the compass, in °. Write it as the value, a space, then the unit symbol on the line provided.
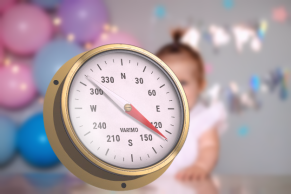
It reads 130 °
